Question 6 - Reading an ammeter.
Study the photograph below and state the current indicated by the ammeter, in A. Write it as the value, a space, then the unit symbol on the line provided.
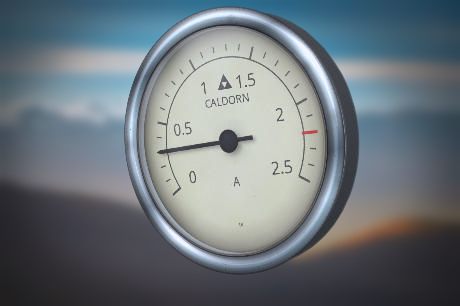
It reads 0.3 A
